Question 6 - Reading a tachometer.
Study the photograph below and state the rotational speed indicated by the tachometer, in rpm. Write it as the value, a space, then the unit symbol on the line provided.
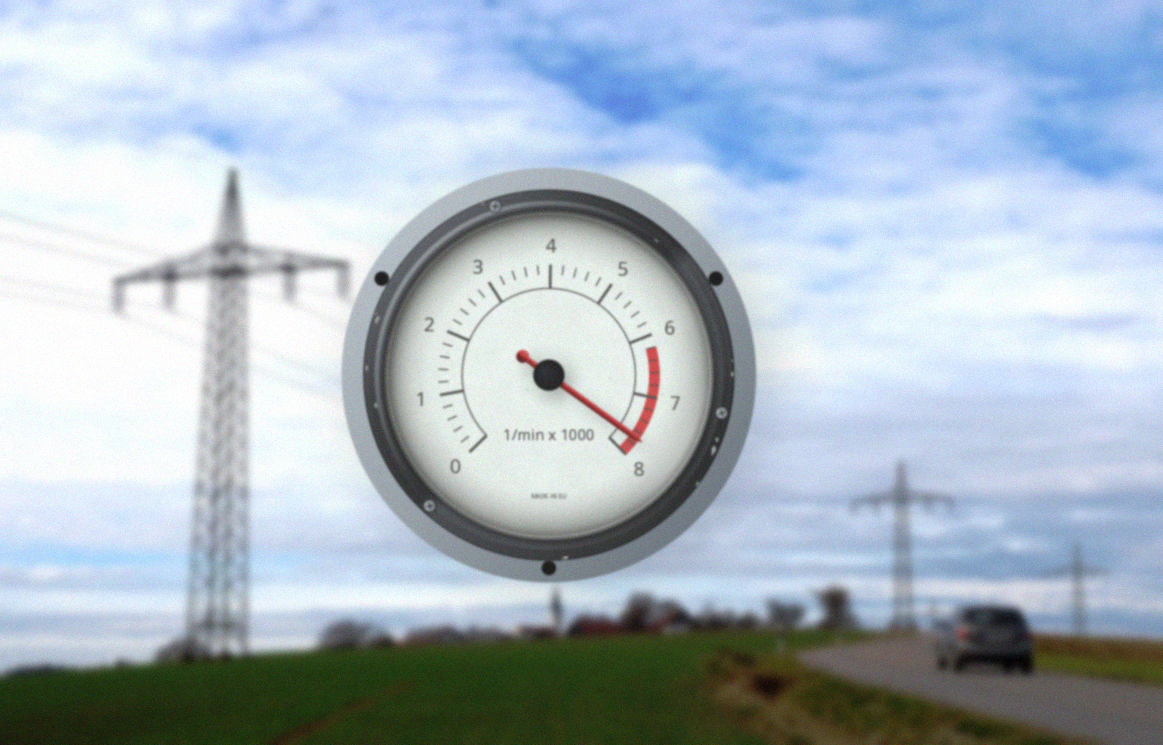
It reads 7700 rpm
